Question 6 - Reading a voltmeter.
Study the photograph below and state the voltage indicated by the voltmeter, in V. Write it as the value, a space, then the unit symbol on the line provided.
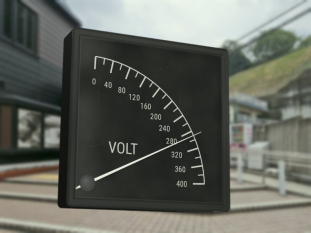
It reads 290 V
